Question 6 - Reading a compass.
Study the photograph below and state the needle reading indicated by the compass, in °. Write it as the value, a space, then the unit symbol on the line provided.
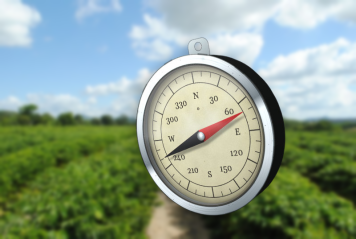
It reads 70 °
